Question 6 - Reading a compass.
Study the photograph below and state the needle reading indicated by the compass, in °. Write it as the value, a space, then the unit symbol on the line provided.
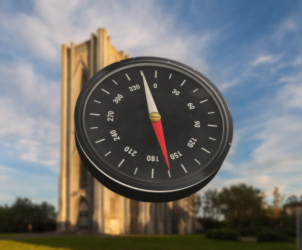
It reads 165 °
